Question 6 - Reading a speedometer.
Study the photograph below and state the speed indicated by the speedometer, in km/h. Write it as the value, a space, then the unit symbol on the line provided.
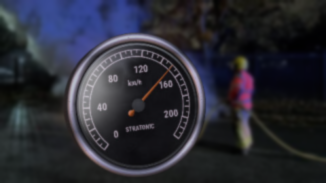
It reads 150 km/h
